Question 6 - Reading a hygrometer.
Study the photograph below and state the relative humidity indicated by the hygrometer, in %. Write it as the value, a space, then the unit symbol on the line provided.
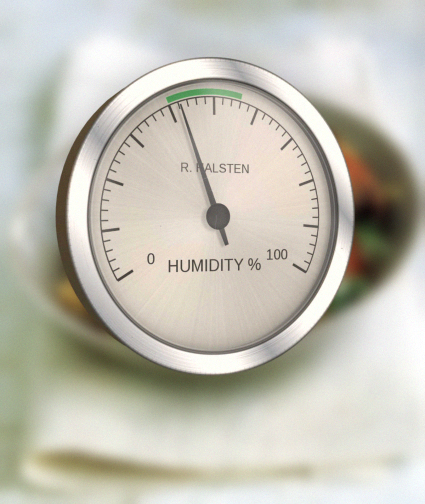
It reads 42 %
